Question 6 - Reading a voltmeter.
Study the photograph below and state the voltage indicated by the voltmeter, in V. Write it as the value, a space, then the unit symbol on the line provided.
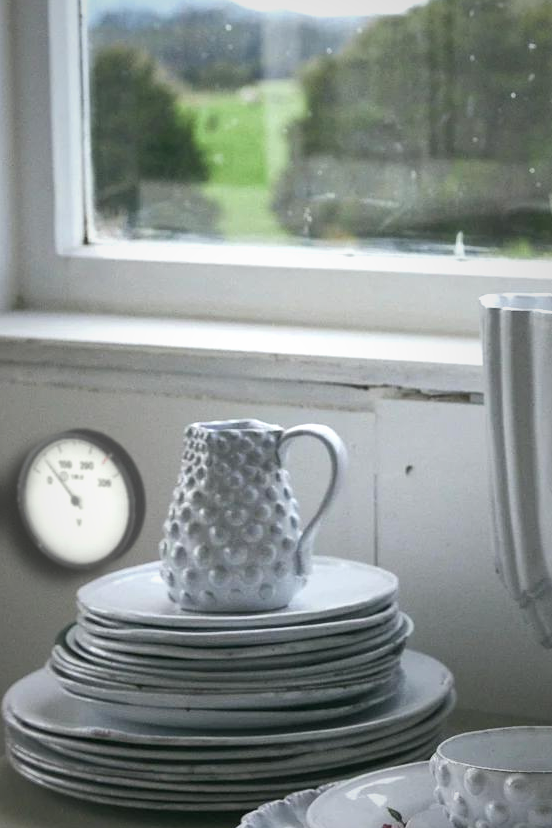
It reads 50 V
